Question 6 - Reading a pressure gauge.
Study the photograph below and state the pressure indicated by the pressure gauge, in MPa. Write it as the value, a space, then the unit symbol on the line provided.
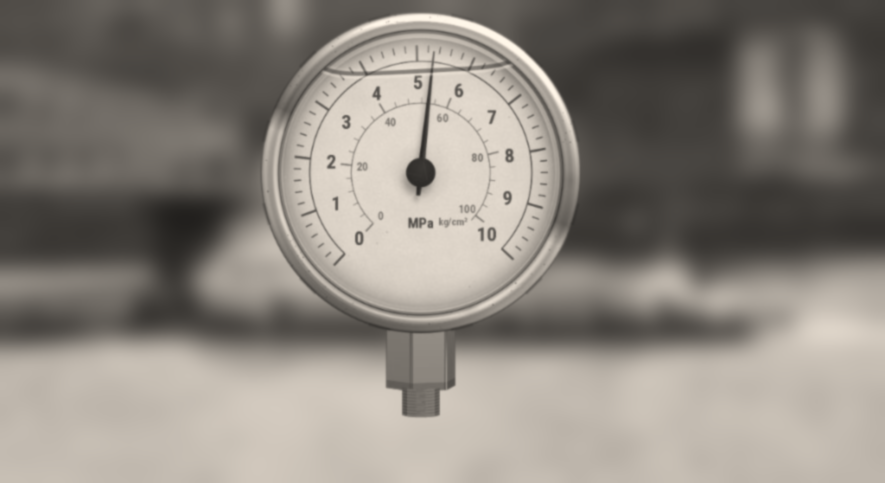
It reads 5.3 MPa
